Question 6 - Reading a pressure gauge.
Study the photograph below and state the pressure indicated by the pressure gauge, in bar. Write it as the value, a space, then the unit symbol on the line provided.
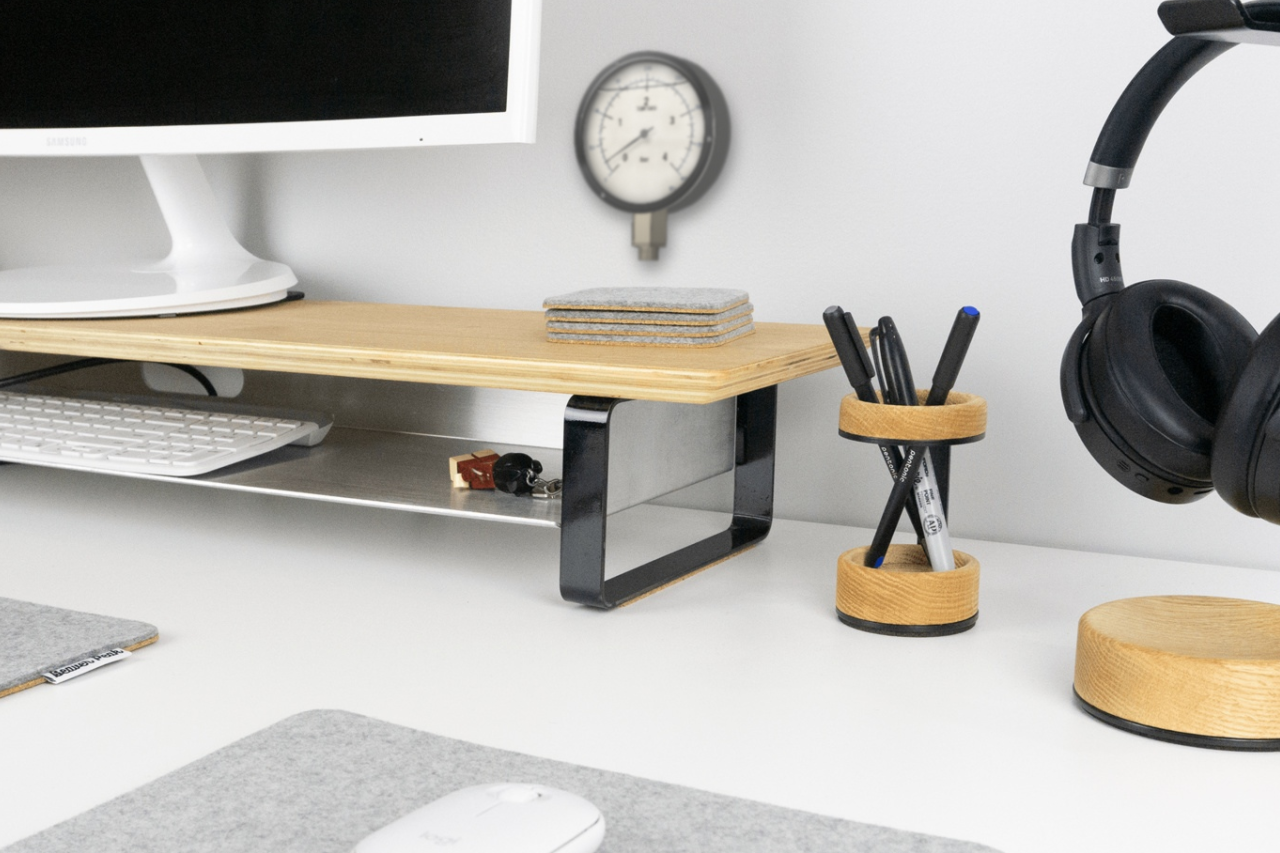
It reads 0.2 bar
